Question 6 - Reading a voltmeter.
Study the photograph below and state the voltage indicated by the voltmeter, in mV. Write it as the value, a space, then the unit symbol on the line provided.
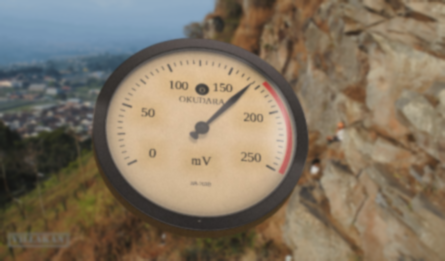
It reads 170 mV
